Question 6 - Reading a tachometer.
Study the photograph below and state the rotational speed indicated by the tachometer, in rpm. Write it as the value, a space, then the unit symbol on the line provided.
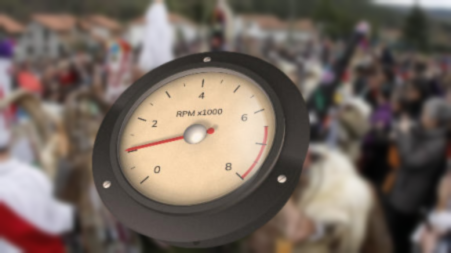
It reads 1000 rpm
